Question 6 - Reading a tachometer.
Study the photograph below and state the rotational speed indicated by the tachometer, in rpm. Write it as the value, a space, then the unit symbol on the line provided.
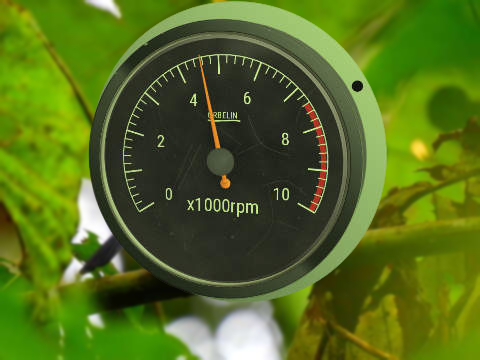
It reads 4600 rpm
